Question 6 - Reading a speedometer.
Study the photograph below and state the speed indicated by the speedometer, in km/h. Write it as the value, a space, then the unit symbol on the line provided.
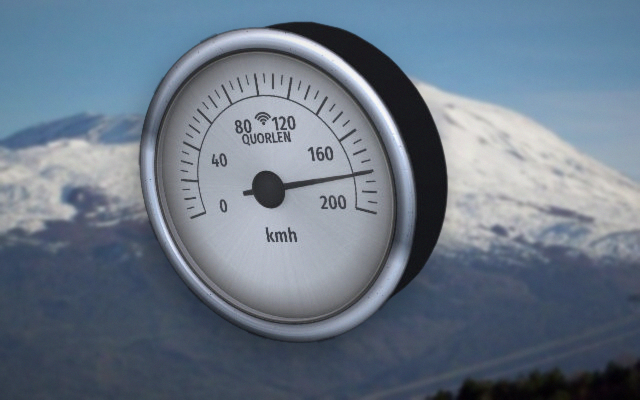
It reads 180 km/h
